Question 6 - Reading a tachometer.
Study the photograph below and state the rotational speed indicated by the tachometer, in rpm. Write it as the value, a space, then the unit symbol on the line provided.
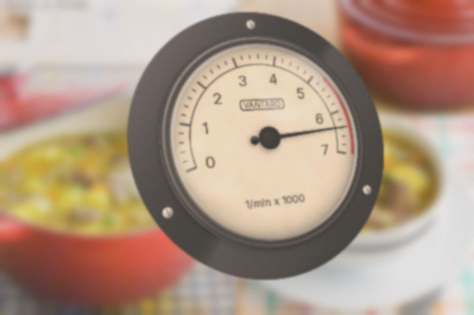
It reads 6400 rpm
